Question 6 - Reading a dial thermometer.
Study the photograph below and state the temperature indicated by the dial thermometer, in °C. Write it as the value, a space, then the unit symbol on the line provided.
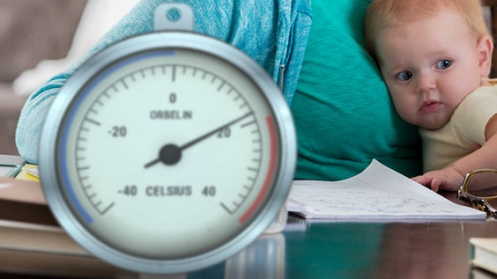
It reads 18 °C
